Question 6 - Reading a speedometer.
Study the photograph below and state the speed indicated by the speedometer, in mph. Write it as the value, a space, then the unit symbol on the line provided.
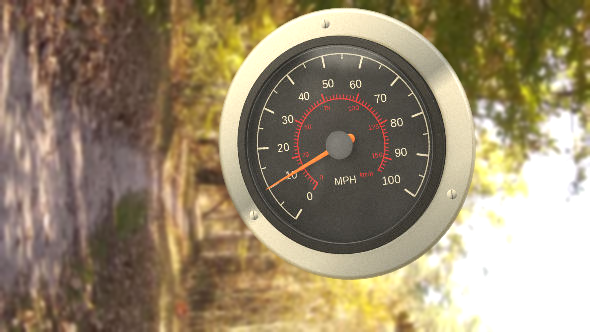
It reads 10 mph
